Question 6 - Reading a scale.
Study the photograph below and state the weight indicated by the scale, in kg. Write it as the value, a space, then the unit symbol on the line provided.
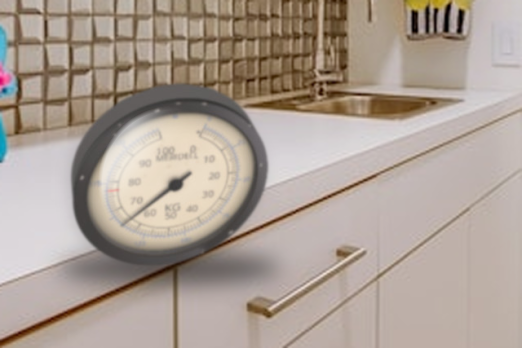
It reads 65 kg
